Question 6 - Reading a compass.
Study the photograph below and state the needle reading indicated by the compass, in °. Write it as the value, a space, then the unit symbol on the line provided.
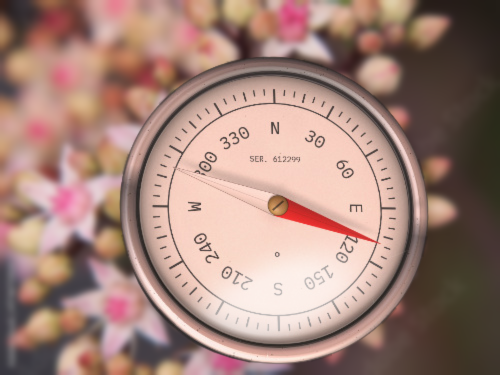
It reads 110 °
